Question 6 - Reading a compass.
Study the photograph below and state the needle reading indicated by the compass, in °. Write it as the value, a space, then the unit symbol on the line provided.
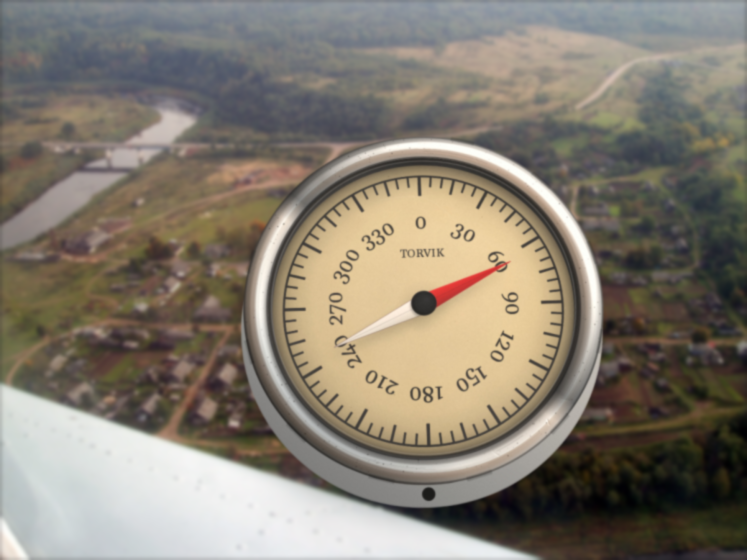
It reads 65 °
